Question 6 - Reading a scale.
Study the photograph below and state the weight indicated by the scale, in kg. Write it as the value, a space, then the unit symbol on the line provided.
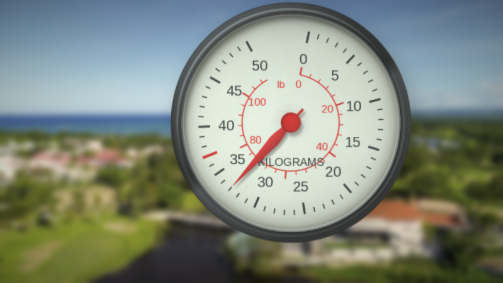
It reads 33 kg
